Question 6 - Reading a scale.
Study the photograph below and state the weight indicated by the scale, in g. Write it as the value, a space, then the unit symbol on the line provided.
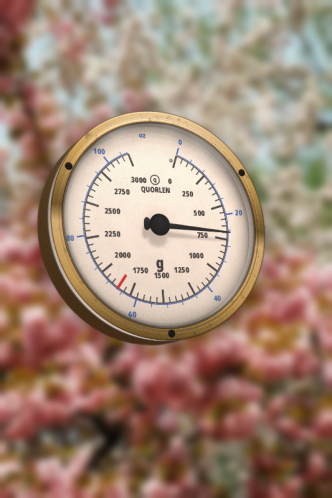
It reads 700 g
